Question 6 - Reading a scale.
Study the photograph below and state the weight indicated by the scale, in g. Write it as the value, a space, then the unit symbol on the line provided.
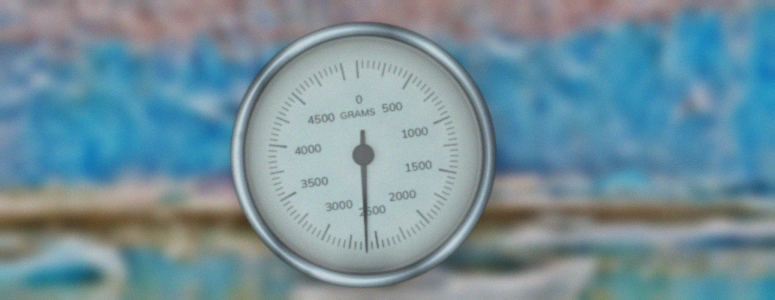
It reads 2600 g
